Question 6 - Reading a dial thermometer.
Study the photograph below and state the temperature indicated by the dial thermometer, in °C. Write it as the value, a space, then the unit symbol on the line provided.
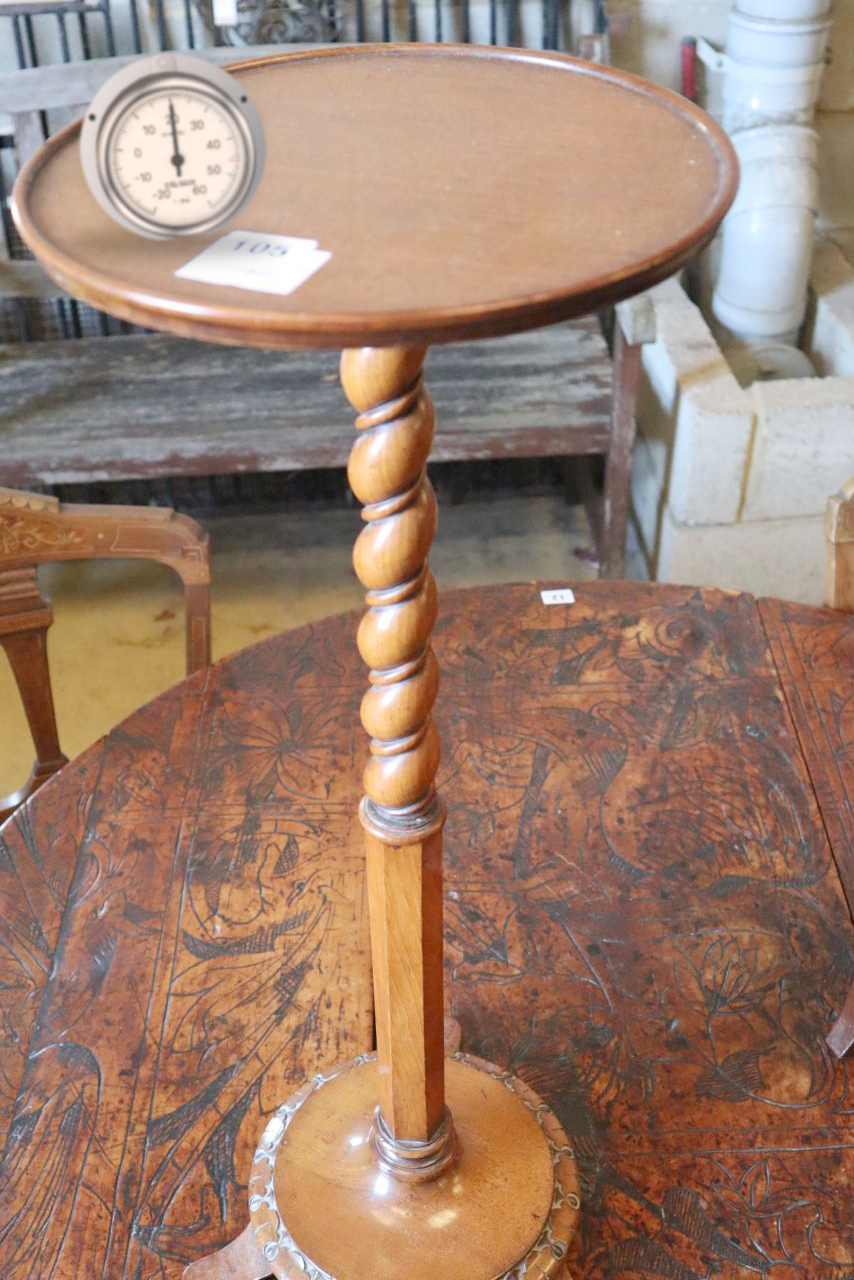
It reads 20 °C
